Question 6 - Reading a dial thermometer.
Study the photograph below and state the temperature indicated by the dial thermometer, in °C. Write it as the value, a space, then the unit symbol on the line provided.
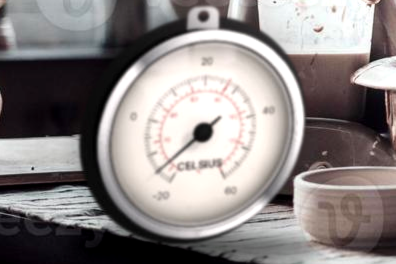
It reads -15 °C
